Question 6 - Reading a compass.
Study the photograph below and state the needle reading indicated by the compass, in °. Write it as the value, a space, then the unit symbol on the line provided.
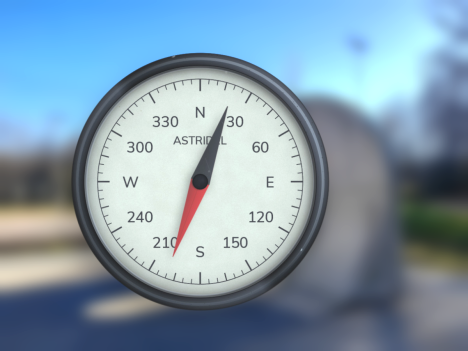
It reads 200 °
